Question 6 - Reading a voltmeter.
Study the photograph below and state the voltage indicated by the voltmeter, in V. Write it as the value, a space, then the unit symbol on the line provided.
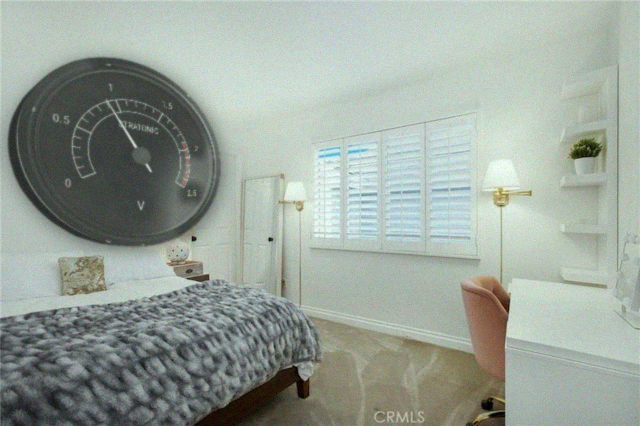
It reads 0.9 V
